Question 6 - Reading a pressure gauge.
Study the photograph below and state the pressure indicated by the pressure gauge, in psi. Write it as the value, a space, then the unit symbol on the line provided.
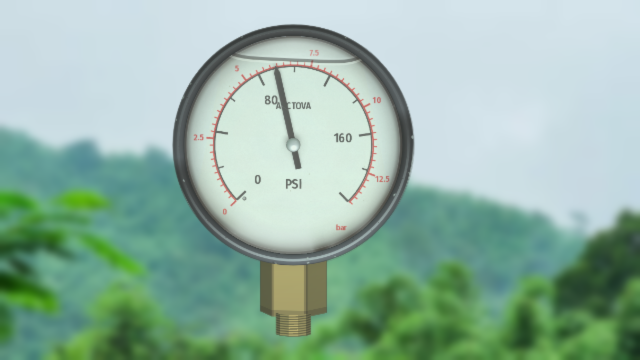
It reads 90 psi
